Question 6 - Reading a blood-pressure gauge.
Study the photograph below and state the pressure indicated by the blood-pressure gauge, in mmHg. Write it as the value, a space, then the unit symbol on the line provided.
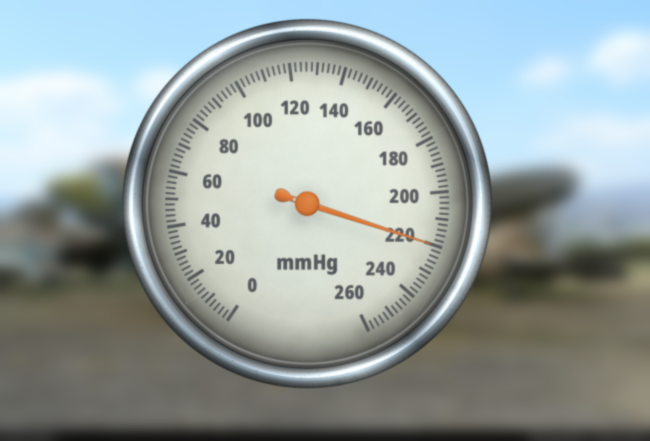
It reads 220 mmHg
